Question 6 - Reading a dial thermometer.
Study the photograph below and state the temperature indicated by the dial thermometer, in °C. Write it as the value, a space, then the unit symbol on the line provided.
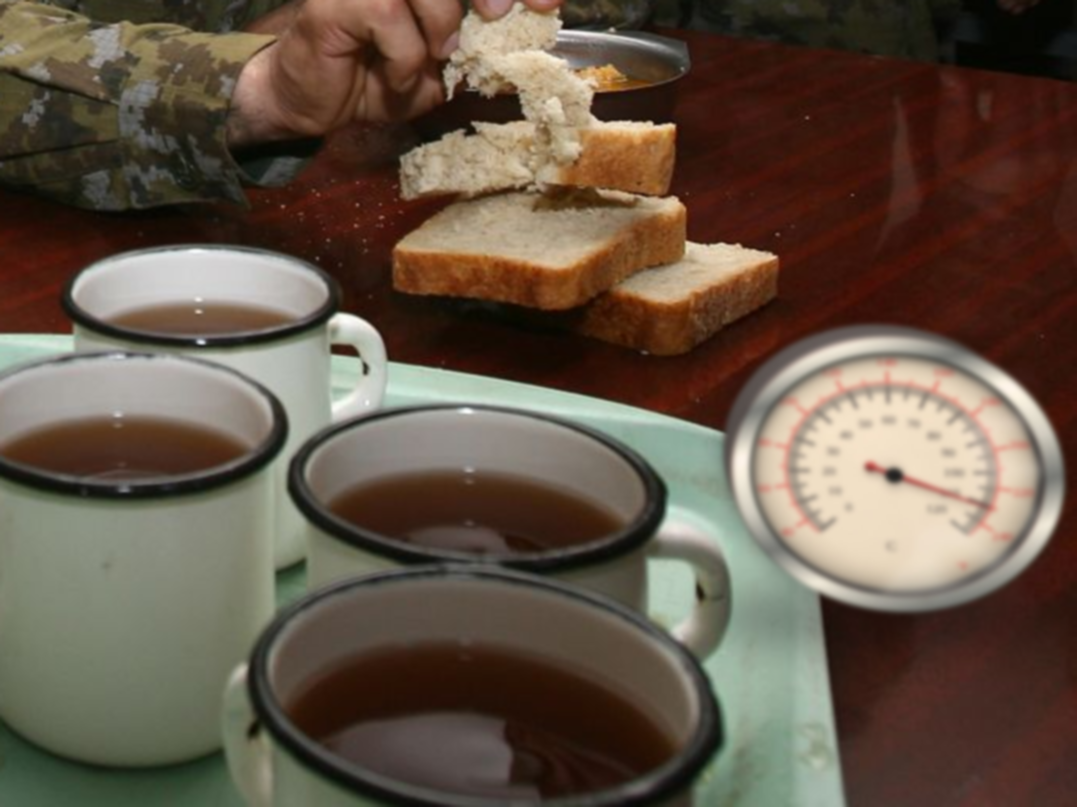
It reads 110 °C
